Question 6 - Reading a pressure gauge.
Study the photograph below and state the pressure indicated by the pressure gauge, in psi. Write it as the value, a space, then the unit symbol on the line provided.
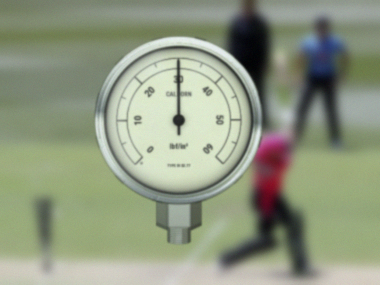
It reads 30 psi
